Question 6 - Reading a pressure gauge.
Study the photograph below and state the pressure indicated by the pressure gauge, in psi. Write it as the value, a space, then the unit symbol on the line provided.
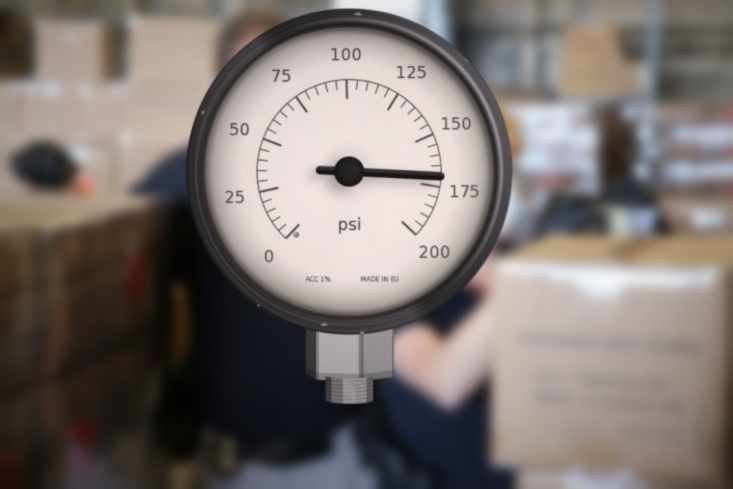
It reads 170 psi
